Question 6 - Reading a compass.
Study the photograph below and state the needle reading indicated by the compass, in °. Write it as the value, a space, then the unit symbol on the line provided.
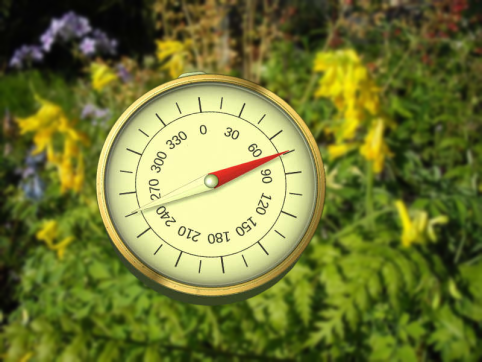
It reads 75 °
